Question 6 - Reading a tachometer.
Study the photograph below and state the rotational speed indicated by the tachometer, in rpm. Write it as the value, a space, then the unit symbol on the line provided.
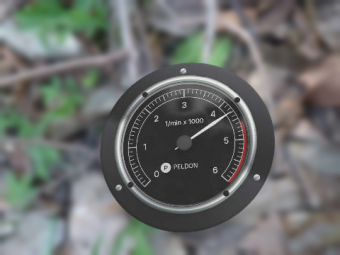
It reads 4300 rpm
